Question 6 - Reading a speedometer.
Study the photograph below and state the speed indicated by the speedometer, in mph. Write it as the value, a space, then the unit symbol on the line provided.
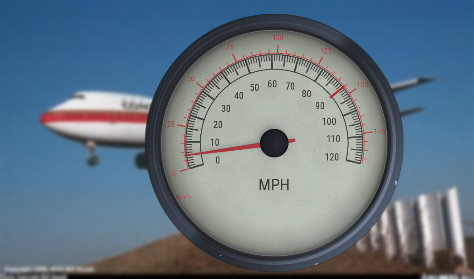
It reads 5 mph
